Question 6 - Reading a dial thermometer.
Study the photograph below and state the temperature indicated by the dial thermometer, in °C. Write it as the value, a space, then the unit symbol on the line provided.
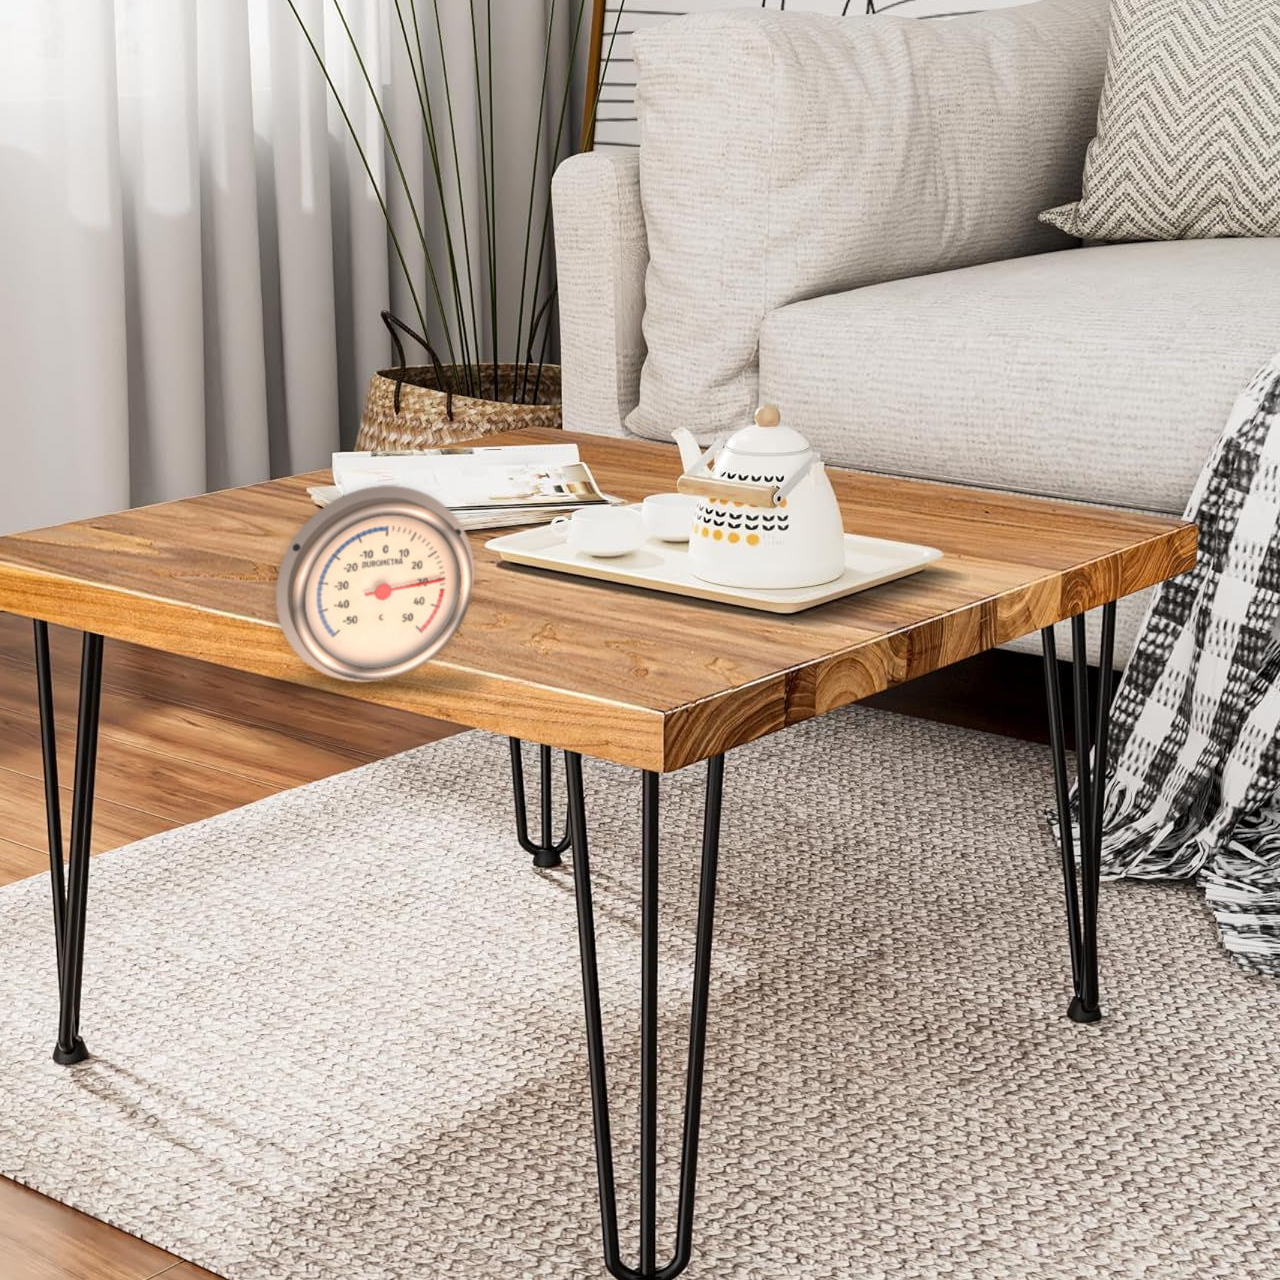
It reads 30 °C
